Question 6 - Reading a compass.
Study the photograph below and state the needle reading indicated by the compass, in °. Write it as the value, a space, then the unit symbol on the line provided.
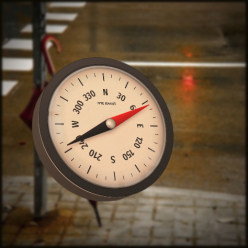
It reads 65 °
